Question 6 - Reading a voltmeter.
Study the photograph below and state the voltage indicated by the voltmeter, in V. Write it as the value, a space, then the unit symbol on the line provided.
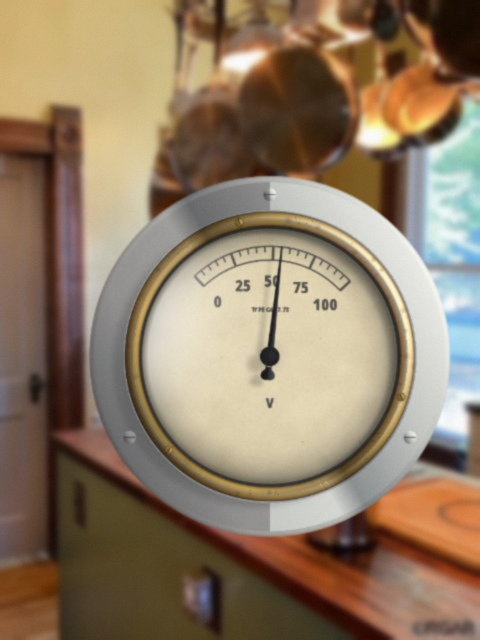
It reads 55 V
